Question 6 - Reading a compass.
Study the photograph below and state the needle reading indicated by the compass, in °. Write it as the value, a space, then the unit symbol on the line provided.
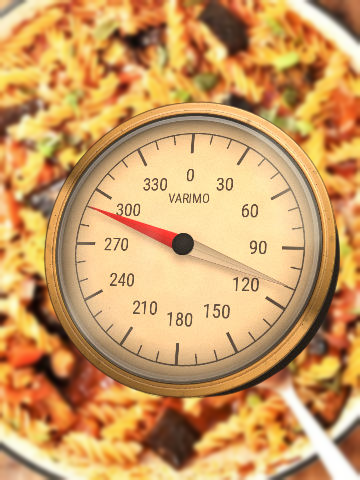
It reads 290 °
